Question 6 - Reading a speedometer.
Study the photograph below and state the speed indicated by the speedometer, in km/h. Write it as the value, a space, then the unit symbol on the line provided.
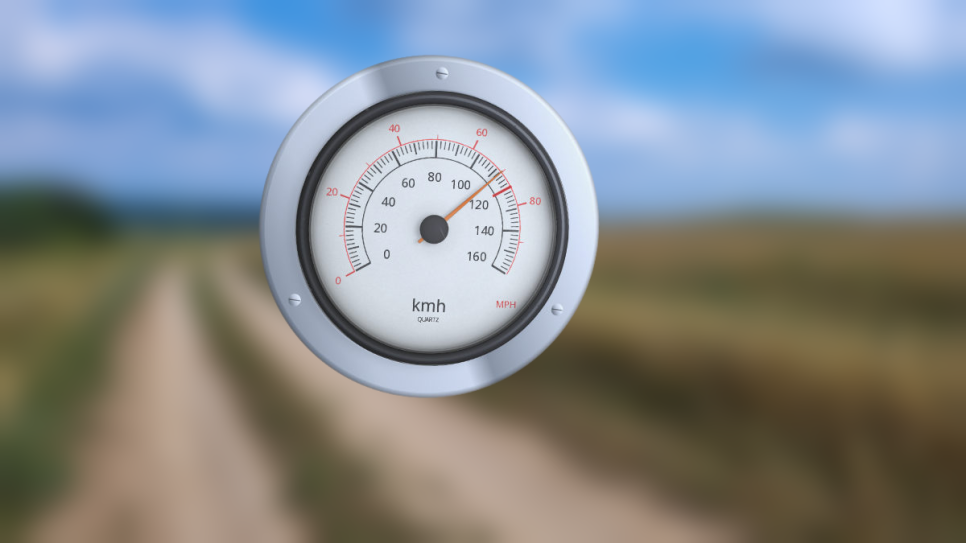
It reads 112 km/h
